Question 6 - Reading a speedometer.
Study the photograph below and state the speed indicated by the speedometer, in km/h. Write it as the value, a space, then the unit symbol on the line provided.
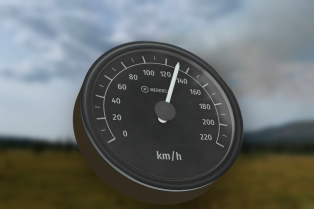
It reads 130 km/h
